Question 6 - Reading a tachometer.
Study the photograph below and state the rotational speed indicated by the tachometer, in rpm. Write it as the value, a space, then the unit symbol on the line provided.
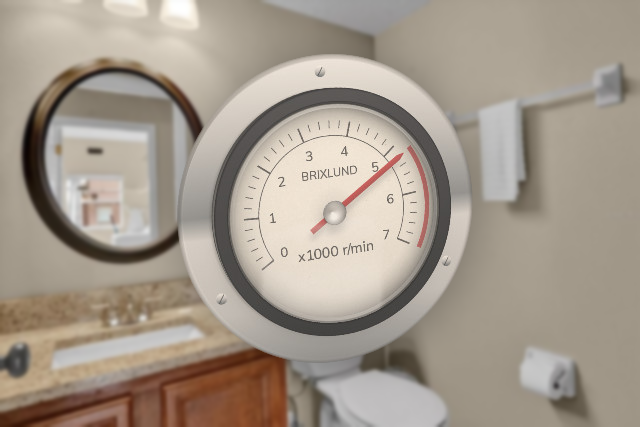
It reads 5200 rpm
